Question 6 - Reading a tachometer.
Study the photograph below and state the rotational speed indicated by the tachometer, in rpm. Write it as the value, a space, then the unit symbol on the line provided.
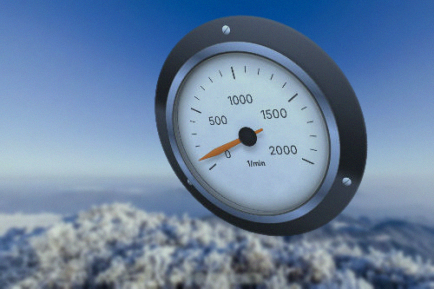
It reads 100 rpm
